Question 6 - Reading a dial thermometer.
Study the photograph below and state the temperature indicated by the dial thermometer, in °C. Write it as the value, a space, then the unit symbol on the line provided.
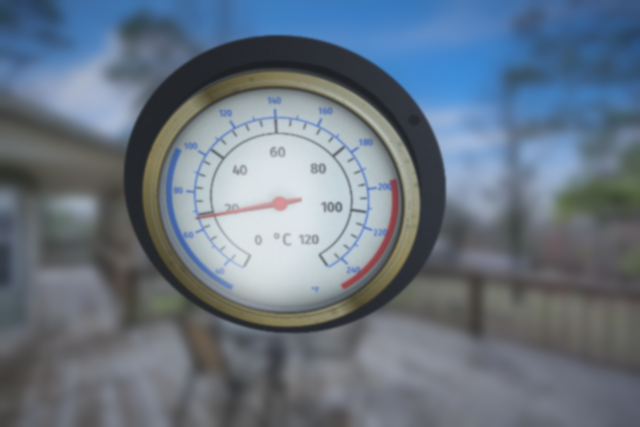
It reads 20 °C
